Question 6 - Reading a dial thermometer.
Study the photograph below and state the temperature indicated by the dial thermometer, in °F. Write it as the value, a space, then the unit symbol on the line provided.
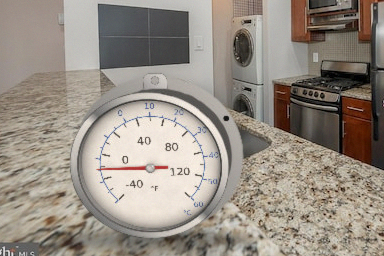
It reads -10 °F
